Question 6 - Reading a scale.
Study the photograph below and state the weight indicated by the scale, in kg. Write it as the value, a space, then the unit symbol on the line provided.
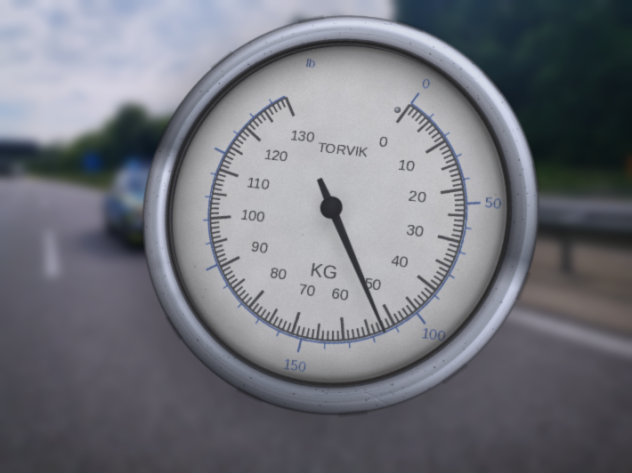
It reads 52 kg
